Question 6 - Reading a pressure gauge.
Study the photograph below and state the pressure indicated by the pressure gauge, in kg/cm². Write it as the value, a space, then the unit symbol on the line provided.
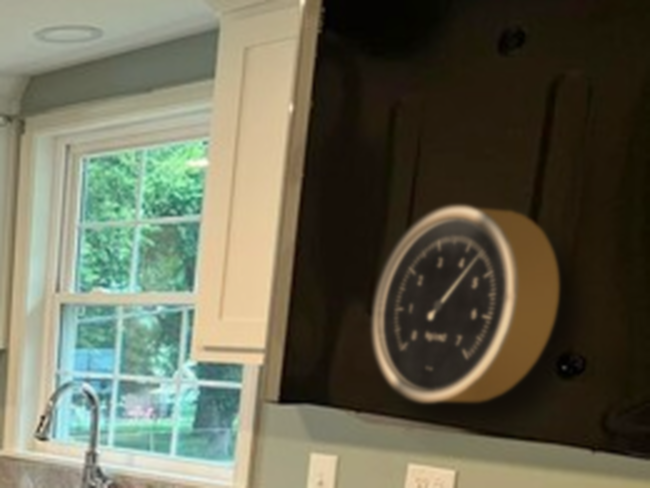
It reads 4.5 kg/cm²
